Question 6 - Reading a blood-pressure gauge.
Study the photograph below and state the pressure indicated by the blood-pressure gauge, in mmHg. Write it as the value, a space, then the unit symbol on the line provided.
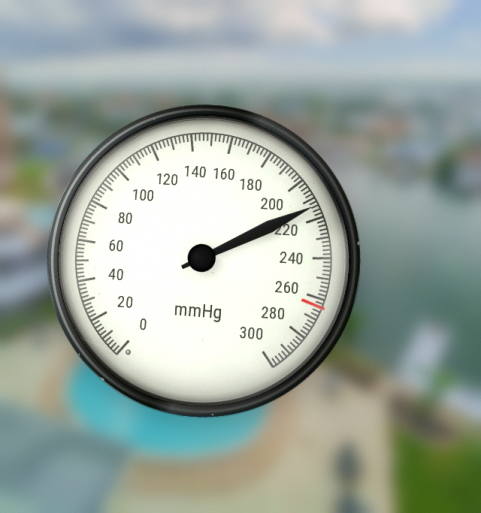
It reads 214 mmHg
